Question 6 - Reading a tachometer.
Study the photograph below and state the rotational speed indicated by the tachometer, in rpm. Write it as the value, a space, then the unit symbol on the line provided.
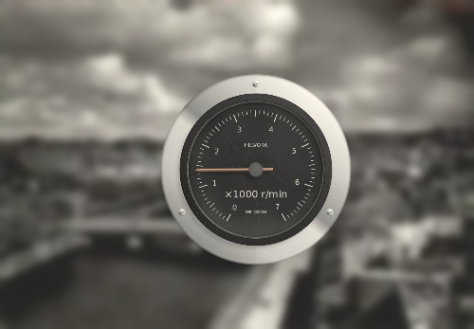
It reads 1400 rpm
